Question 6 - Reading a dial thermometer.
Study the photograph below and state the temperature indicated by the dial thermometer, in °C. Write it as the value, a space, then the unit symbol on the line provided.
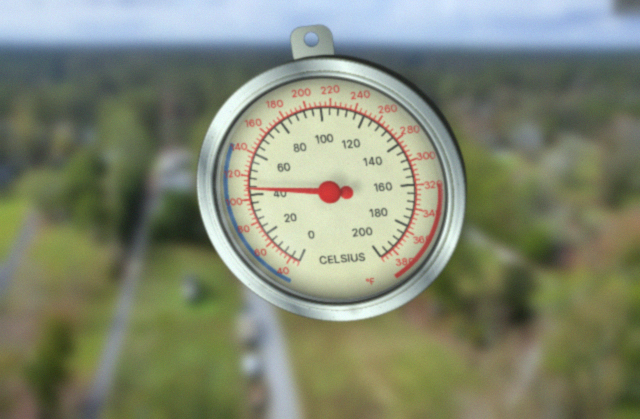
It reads 44 °C
